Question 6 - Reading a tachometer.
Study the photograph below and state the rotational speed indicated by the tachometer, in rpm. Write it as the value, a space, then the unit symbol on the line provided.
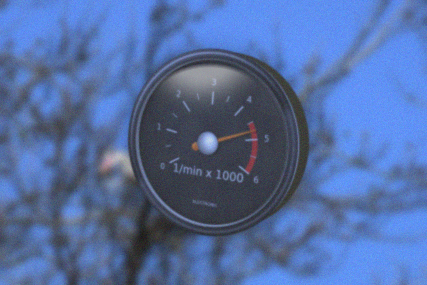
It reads 4750 rpm
